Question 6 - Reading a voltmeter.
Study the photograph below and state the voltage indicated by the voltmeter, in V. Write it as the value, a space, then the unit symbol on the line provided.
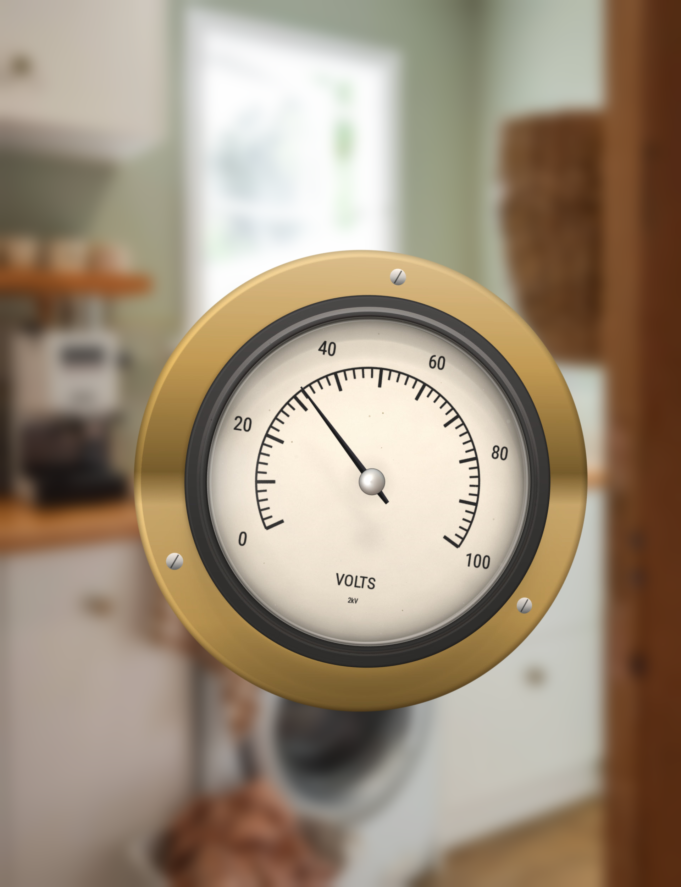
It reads 32 V
